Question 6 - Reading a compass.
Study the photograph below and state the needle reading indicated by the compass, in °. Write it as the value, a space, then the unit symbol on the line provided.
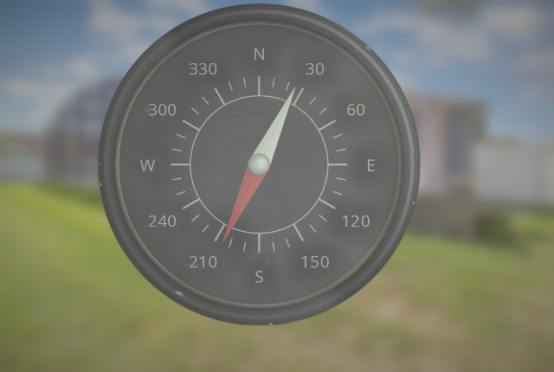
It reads 205 °
